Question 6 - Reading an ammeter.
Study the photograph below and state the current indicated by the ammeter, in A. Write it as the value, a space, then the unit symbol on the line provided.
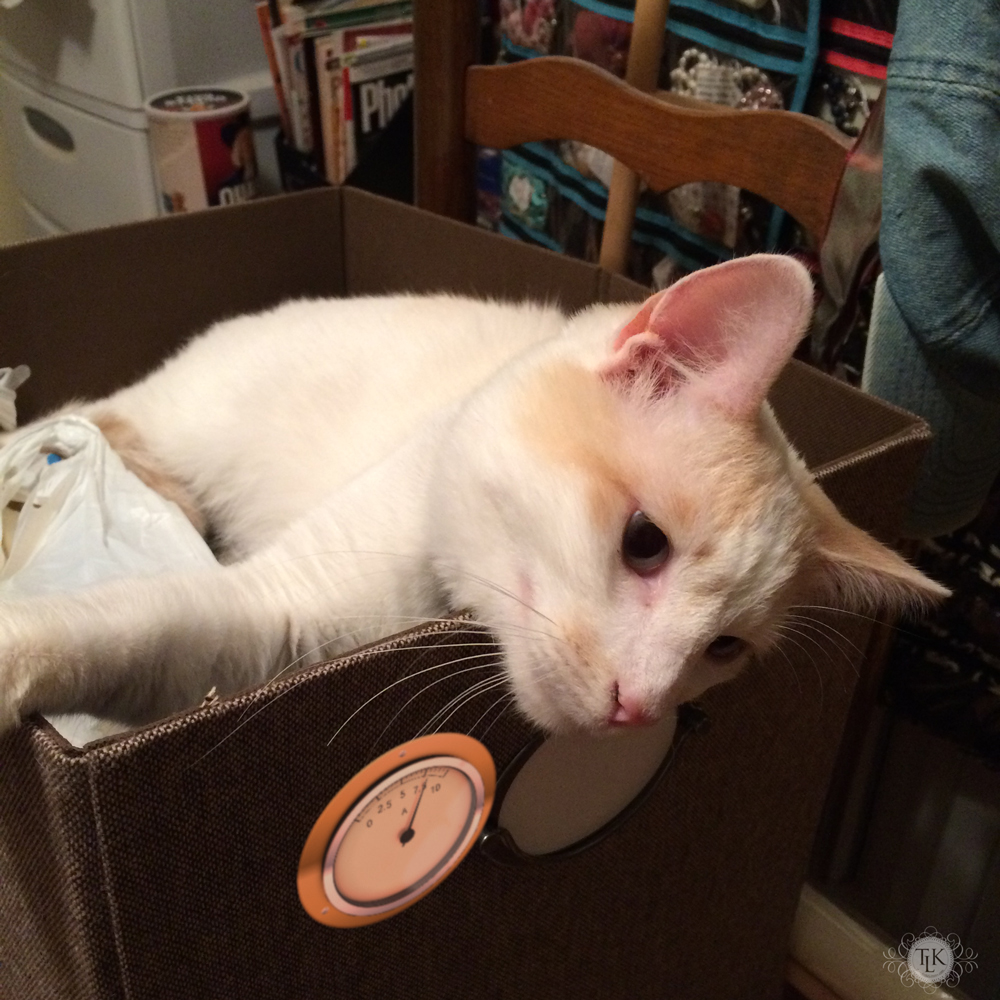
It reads 7.5 A
